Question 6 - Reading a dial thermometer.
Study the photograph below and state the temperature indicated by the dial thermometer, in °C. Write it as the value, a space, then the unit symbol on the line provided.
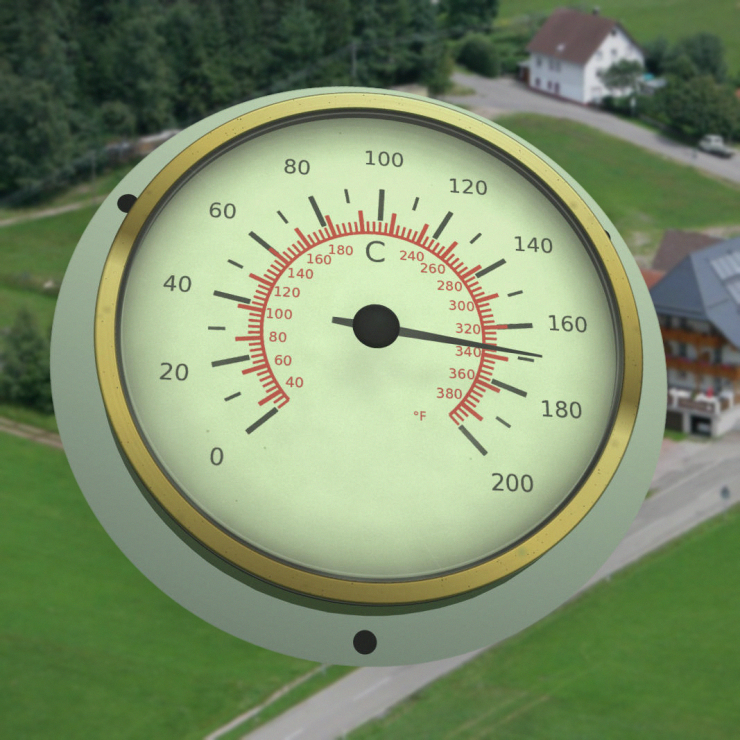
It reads 170 °C
